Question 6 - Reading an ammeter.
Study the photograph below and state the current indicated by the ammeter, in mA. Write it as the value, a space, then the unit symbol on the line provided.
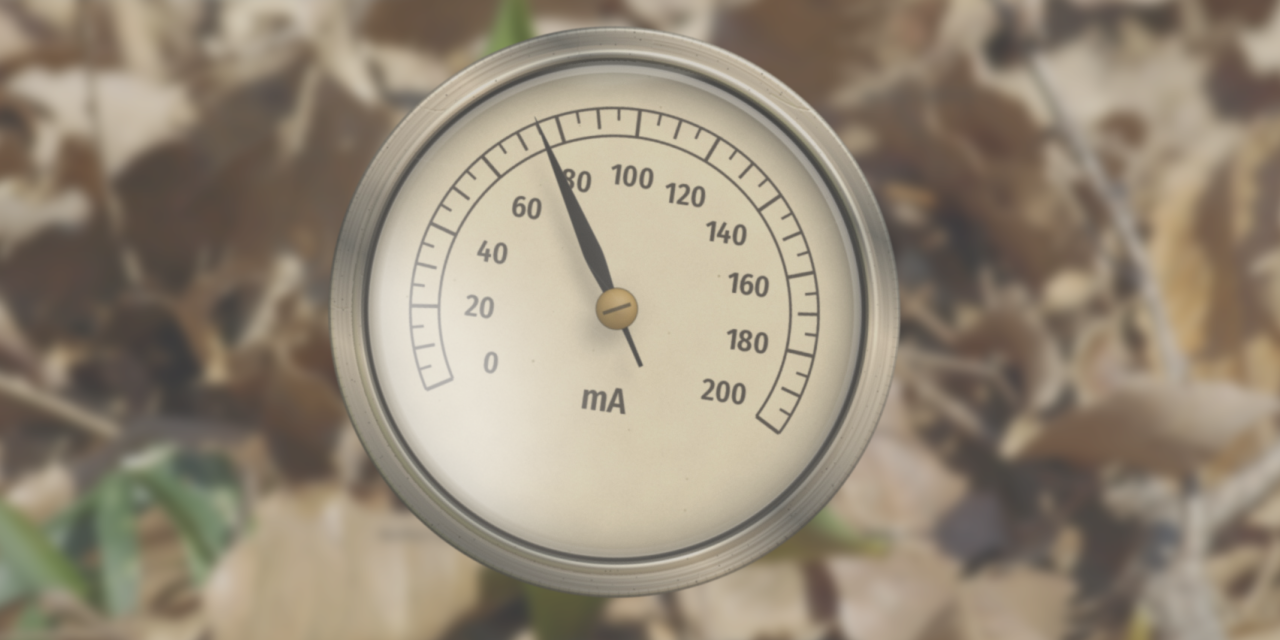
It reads 75 mA
